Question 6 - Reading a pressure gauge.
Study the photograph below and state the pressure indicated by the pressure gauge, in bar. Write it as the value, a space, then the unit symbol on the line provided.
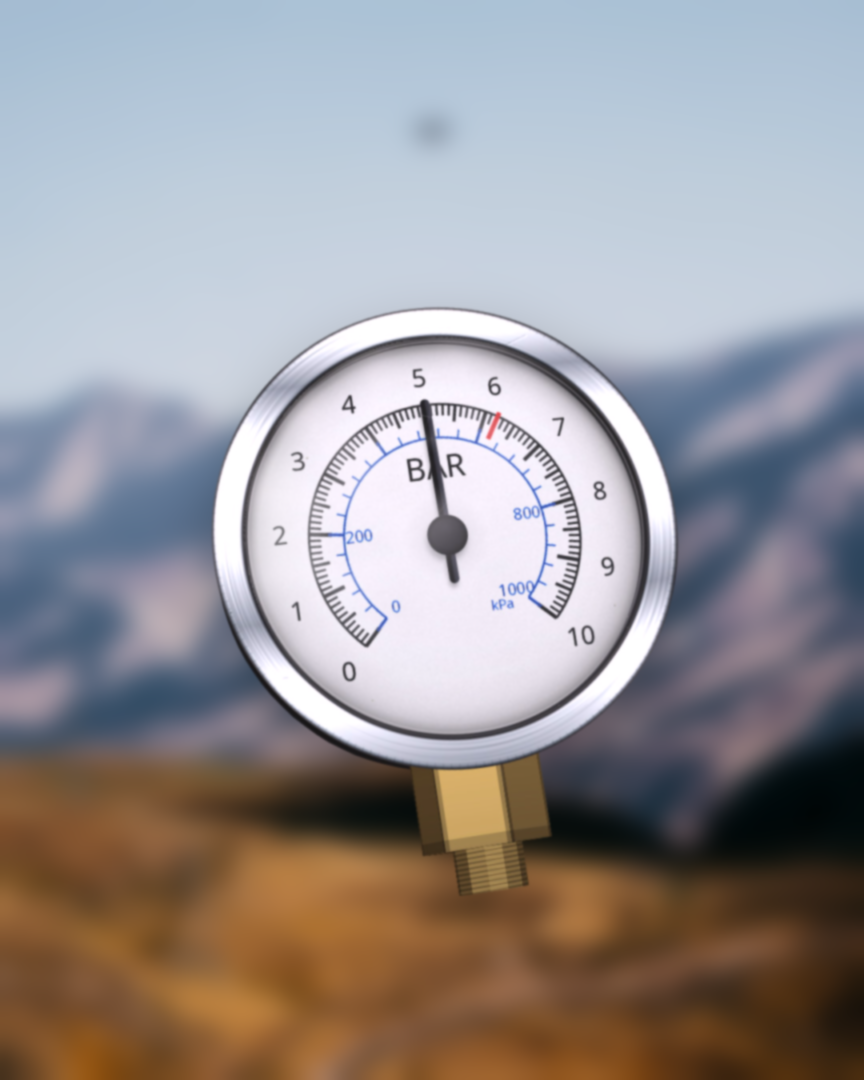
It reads 5 bar
